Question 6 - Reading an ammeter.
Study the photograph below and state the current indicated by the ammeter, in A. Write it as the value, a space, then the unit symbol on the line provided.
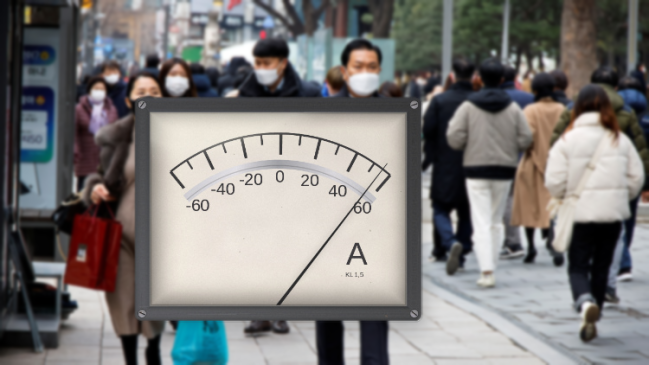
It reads 55 A
